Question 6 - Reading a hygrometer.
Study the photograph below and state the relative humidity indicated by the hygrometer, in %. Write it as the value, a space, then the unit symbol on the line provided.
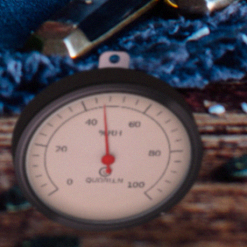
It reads 46 %
